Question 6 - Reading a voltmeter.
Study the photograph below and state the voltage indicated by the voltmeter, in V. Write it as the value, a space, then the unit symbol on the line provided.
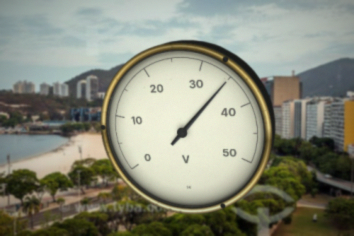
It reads 35 V
